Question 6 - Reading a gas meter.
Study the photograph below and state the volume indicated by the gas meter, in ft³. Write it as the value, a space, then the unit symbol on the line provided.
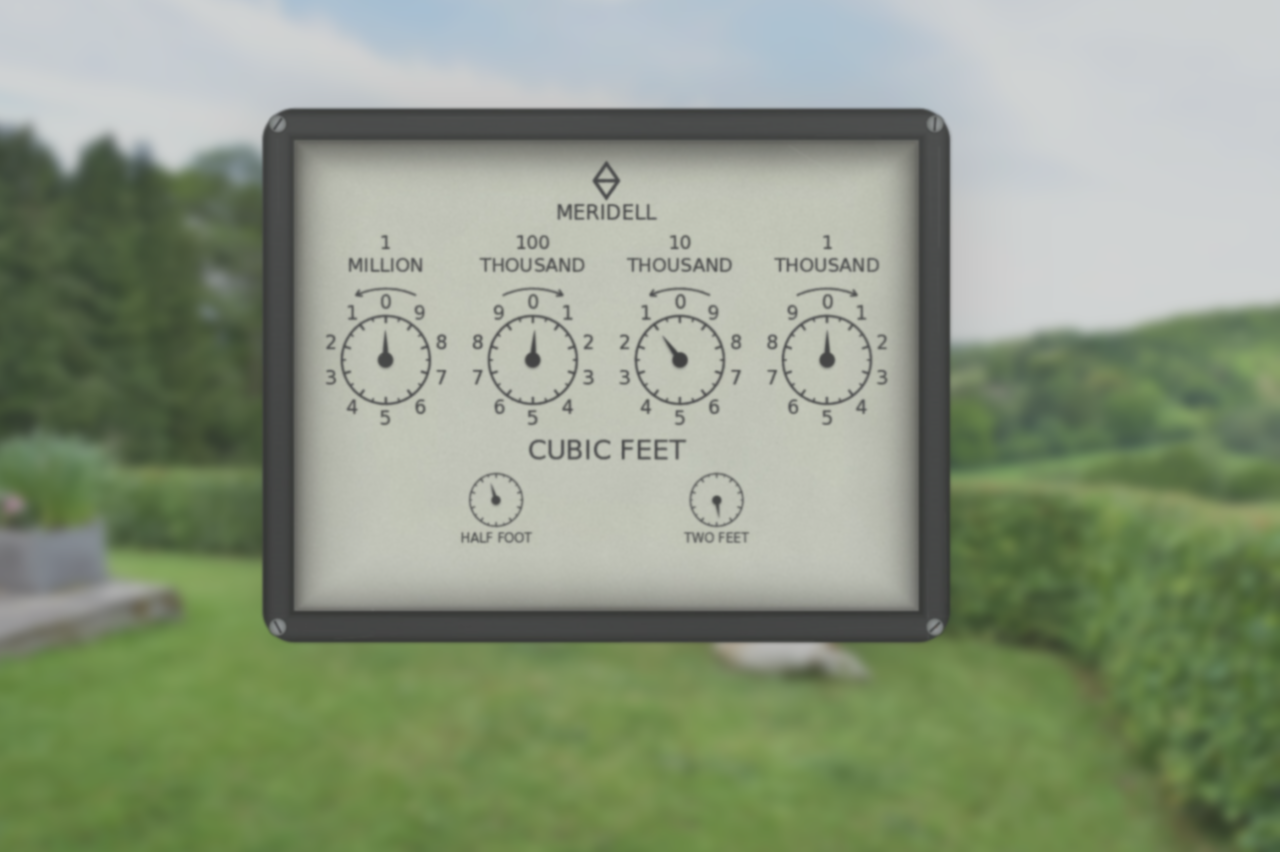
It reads 1000 ft³
